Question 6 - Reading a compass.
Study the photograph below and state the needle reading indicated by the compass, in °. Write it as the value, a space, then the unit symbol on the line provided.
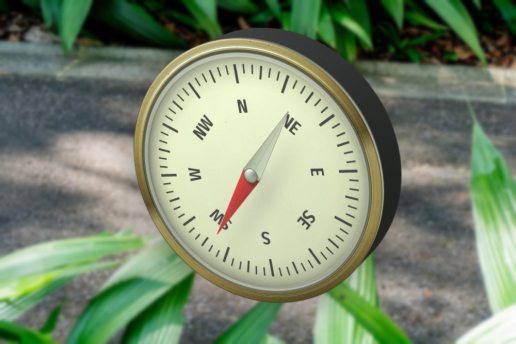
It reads 220 °
